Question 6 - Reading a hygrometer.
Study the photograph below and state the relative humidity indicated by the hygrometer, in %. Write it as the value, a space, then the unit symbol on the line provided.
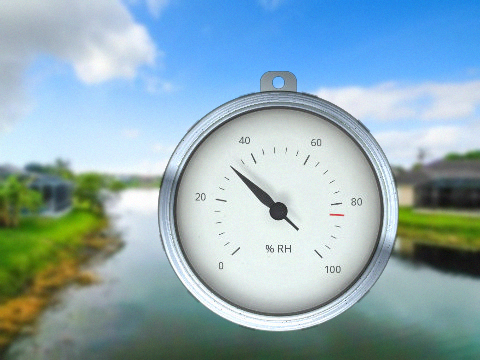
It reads 32 %
